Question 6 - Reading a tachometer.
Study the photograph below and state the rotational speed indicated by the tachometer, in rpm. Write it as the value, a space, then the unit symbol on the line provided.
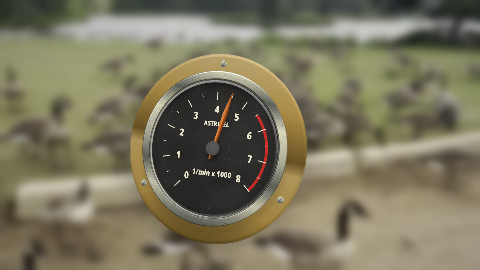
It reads 4500 rpm
